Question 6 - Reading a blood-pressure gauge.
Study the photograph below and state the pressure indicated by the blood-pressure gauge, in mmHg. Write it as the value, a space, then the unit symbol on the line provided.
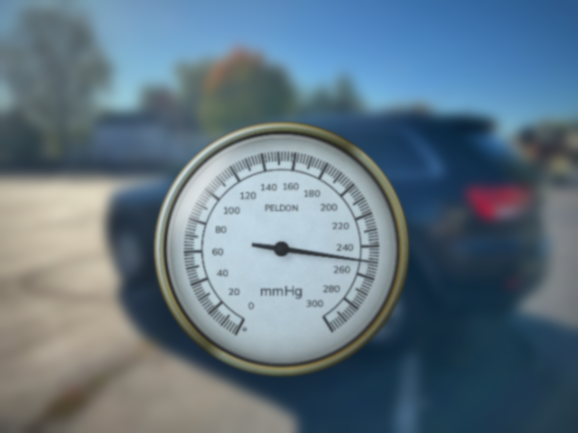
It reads 250 mmHg
